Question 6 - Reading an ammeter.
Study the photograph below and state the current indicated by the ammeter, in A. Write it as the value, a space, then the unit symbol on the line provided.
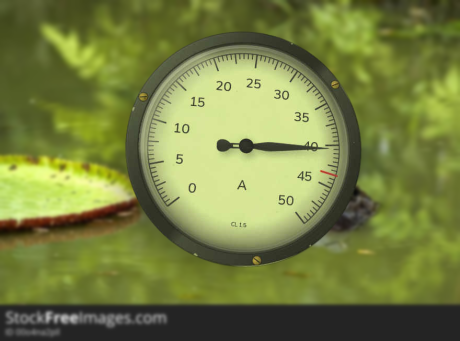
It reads 40.5 A
